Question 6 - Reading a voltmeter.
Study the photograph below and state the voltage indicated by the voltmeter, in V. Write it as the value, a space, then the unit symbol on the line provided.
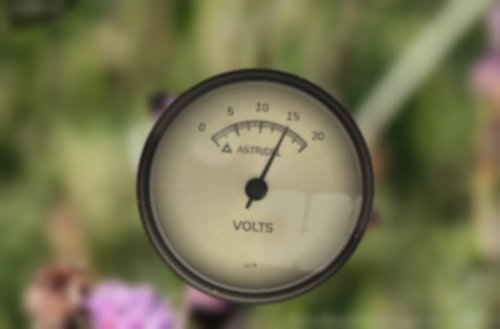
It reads 15 V
